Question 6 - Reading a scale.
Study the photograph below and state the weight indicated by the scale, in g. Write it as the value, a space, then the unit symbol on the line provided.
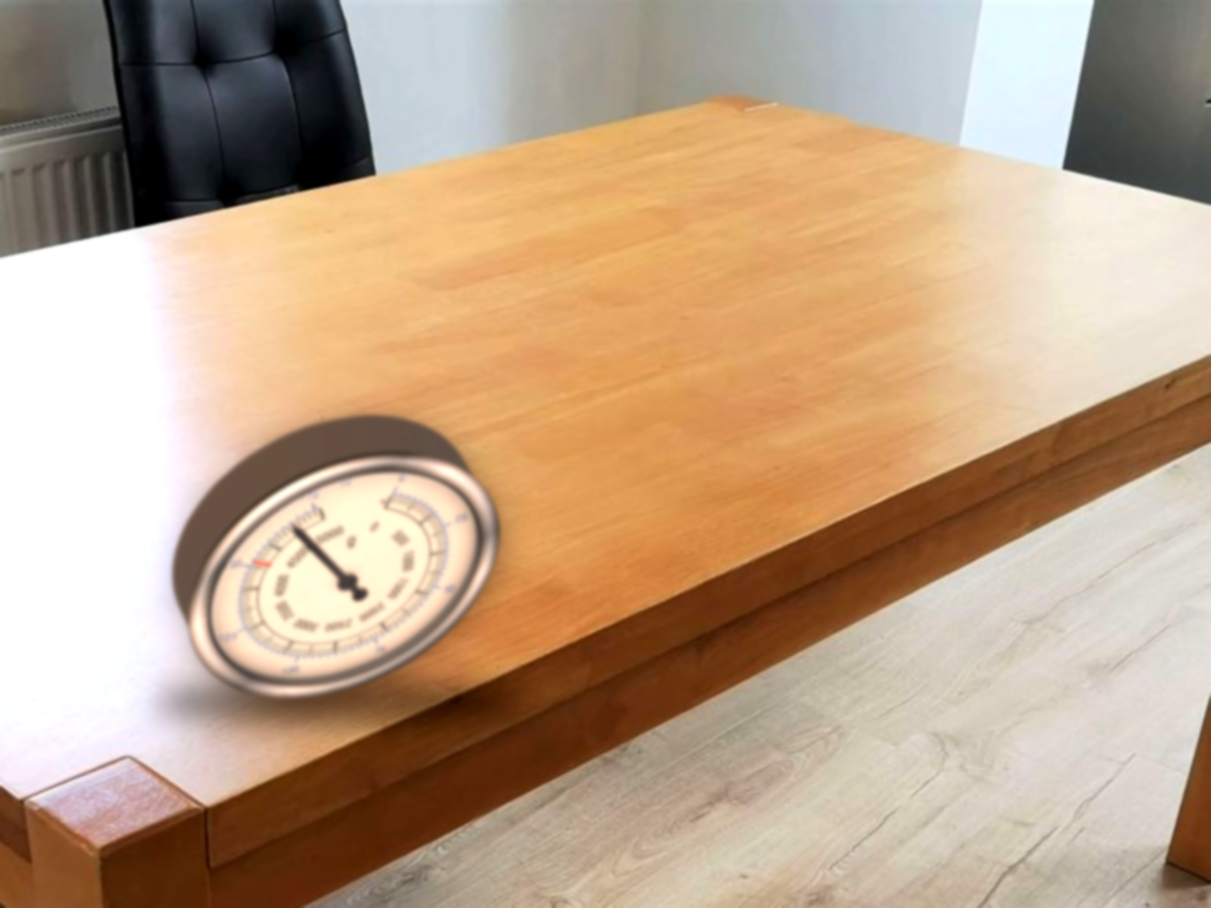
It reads 4750 g
